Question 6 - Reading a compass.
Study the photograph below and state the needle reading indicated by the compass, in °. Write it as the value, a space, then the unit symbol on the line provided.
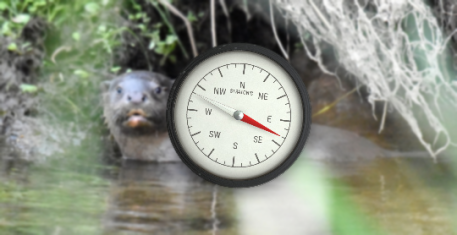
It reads 110 °
